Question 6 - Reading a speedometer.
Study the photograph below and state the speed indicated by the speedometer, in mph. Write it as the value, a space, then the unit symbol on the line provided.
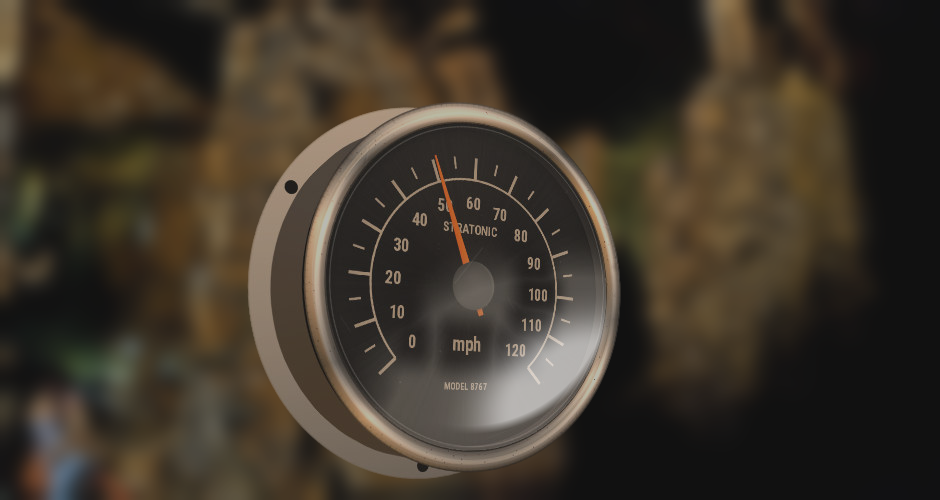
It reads 50 mph
